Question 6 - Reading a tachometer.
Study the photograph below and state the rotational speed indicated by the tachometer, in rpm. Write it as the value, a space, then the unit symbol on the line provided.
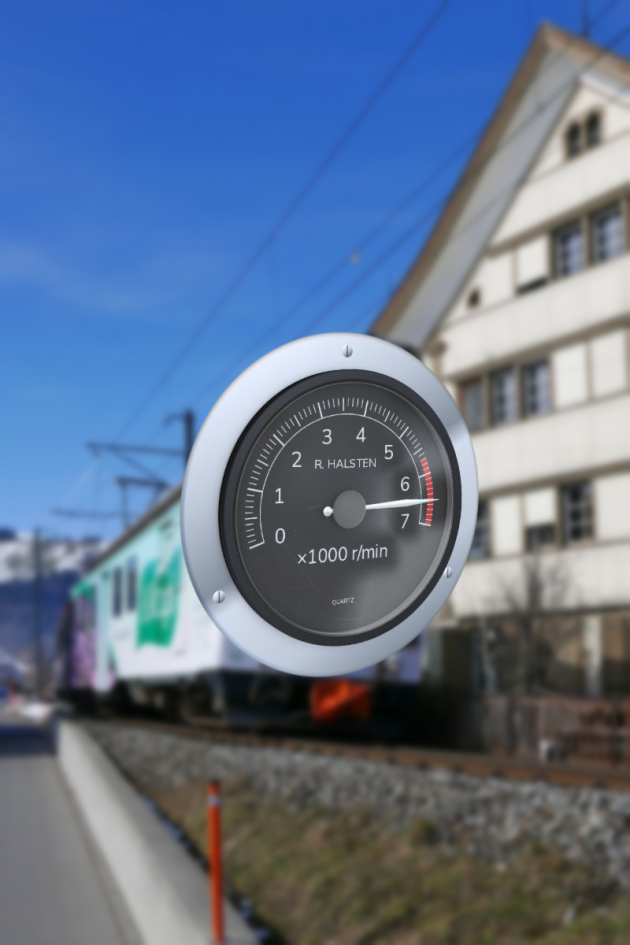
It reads 6500 rpm
